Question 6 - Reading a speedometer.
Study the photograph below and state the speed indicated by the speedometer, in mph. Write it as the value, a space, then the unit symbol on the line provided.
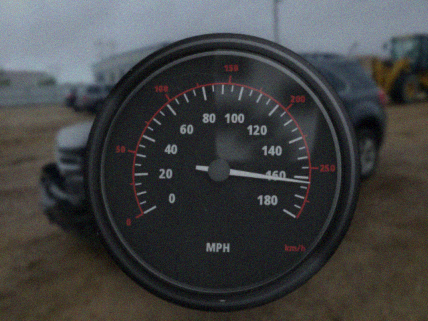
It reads 162.5 mph
